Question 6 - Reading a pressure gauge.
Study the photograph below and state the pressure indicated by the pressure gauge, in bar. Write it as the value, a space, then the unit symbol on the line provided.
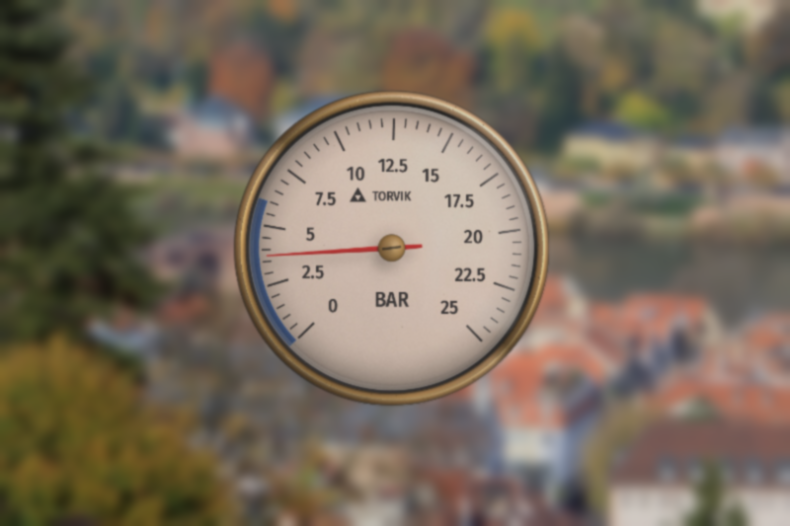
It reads 3.75 bar
